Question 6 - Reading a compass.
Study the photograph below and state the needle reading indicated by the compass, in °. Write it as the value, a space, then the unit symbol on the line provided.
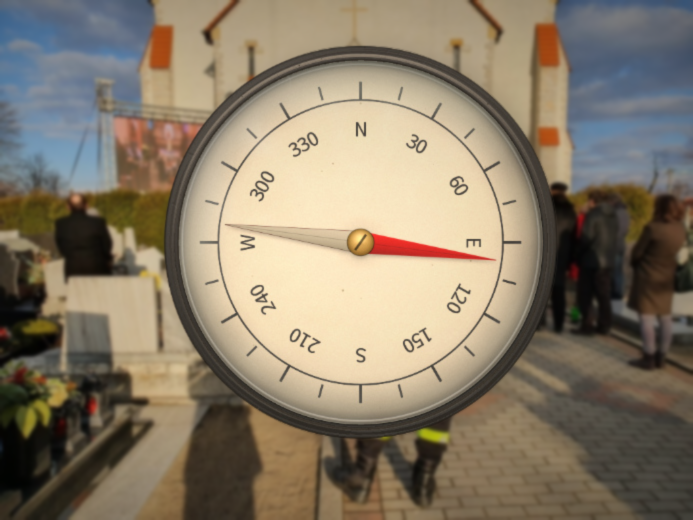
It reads 97.5 °
